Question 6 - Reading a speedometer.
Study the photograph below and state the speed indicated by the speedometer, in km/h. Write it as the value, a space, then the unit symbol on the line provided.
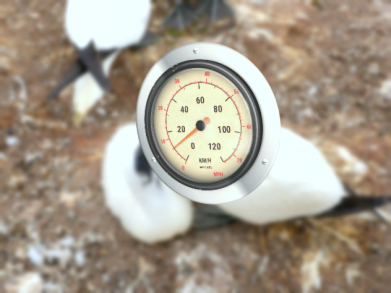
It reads 10 km/h
